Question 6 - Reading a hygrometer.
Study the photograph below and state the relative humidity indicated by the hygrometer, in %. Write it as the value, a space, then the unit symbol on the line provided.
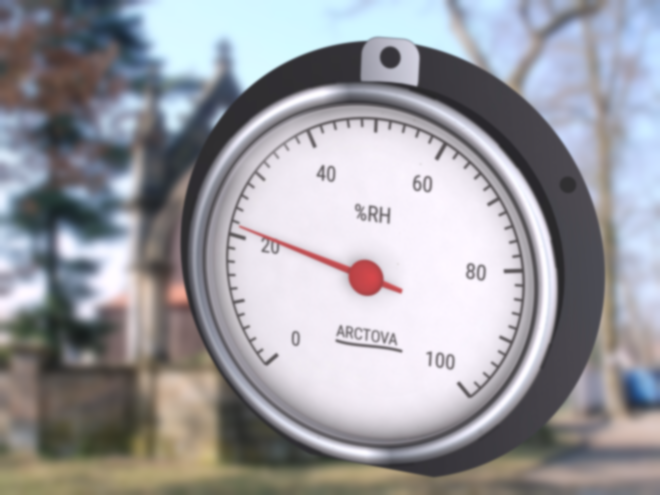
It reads 22 %
